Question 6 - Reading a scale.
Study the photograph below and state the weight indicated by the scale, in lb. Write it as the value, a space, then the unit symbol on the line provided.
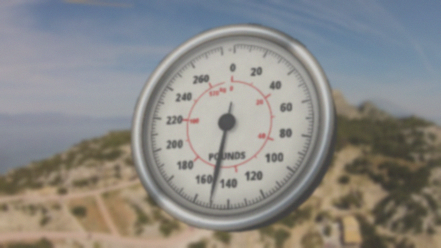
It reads 150 lb
